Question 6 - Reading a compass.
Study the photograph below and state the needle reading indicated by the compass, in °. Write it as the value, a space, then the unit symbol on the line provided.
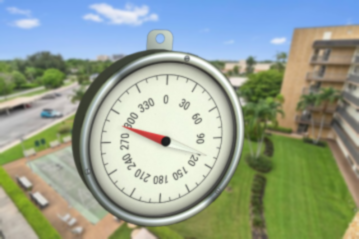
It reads 290 °
